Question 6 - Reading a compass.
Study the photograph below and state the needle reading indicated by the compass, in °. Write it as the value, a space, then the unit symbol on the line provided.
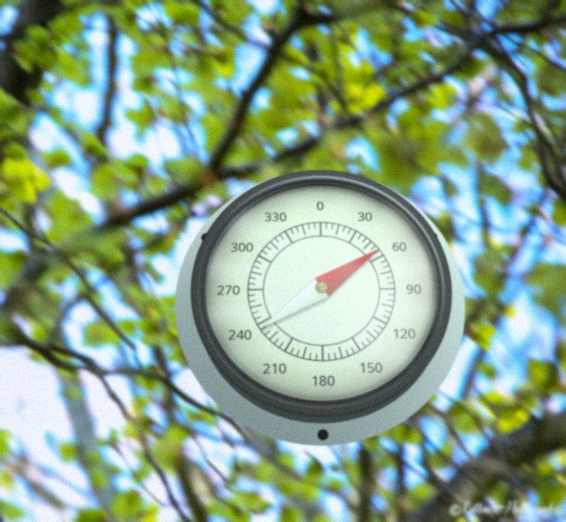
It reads 55 °
